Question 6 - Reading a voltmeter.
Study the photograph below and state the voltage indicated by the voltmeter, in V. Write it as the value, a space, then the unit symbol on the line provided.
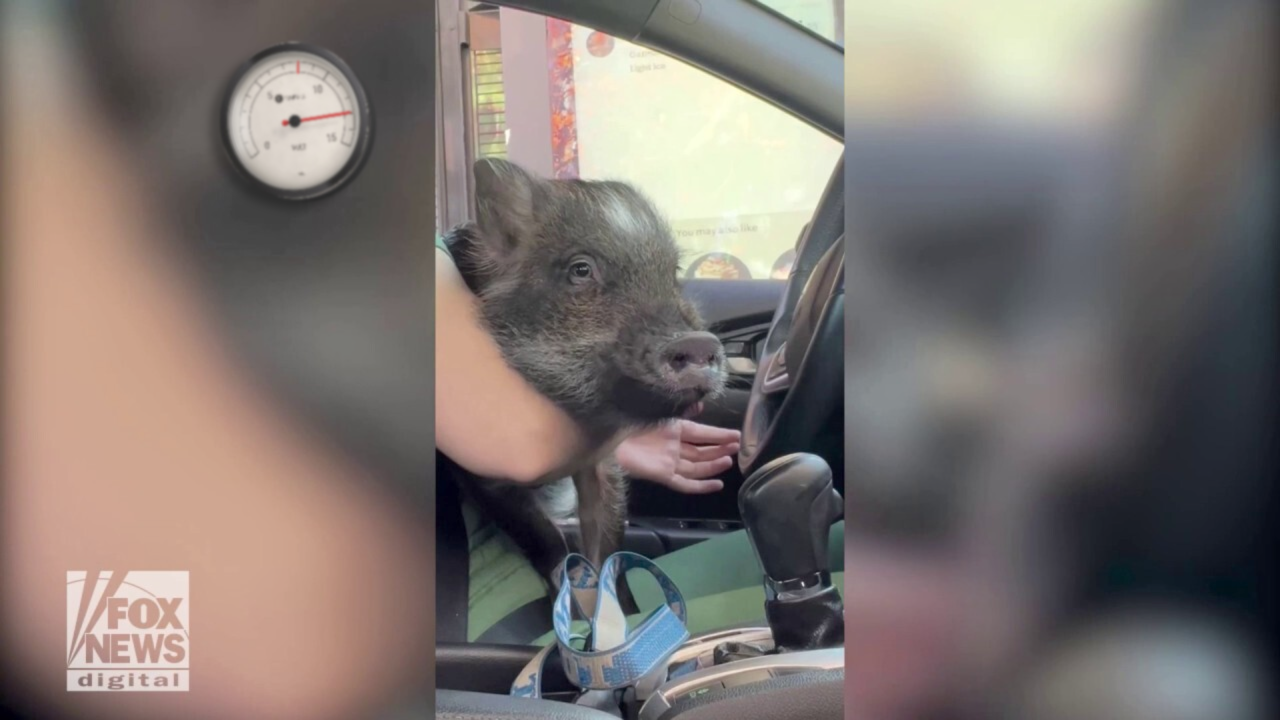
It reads 13 V
